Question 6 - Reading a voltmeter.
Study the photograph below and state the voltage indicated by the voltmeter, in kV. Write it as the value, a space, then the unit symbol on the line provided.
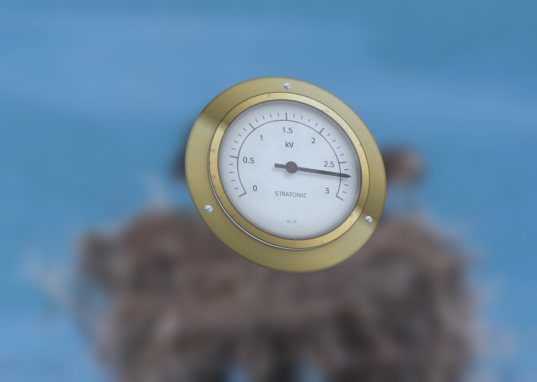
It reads 2.7 kV
